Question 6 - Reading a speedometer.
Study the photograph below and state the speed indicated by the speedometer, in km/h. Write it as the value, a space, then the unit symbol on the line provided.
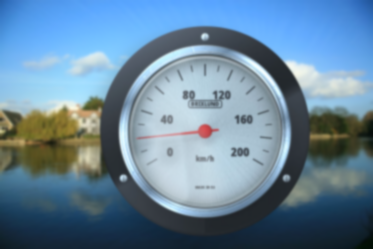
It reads 20 km/h
